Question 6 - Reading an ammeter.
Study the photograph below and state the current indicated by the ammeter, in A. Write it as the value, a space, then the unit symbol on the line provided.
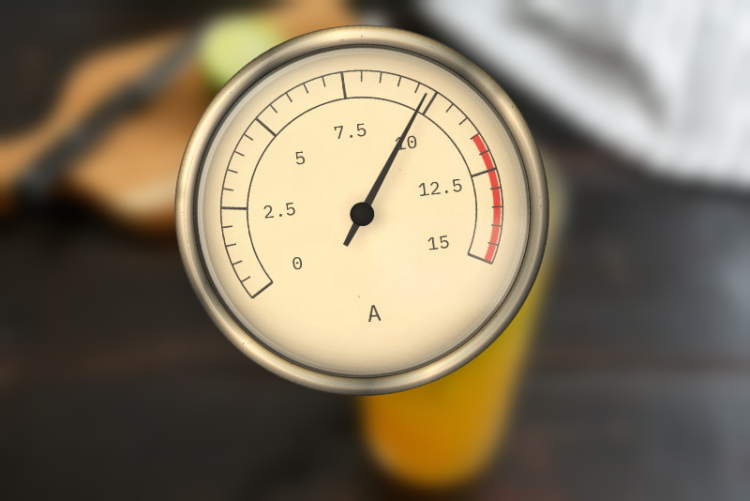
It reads 9.75 A
